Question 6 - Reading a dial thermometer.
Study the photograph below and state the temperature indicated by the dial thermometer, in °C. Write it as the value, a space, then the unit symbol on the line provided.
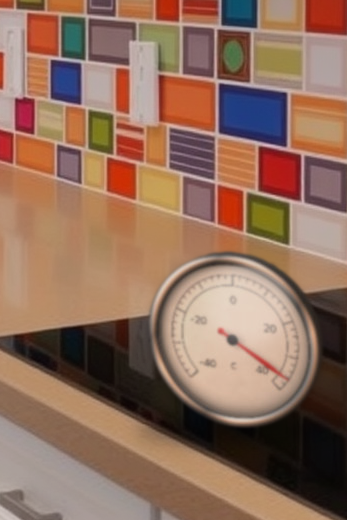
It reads 36 °C
